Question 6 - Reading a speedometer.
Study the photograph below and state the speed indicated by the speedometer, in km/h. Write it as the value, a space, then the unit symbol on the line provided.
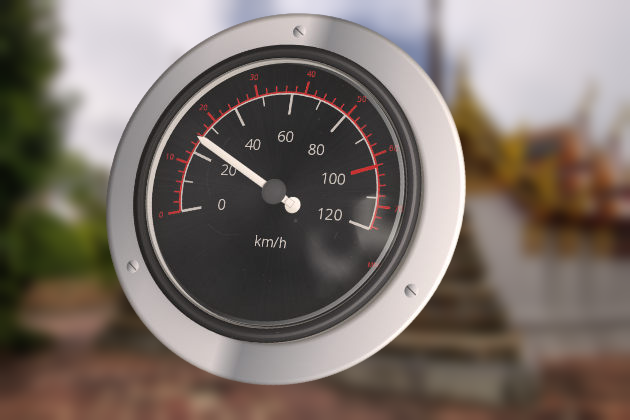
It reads 25 km/h
